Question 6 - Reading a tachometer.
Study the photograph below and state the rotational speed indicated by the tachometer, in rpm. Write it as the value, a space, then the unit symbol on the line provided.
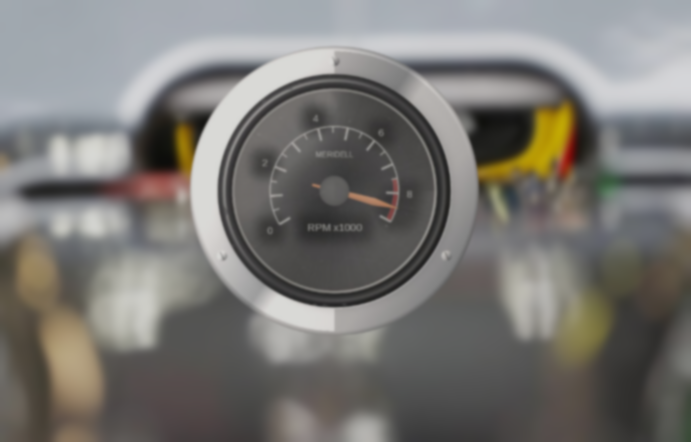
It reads 8500 rpm
